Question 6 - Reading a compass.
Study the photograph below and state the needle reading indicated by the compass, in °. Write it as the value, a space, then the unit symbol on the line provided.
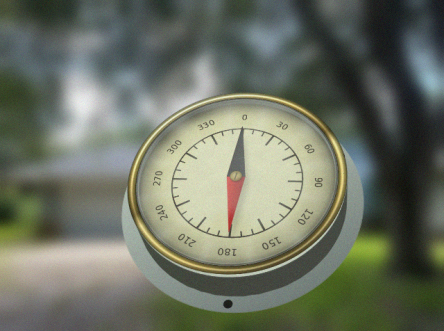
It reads 180 °
